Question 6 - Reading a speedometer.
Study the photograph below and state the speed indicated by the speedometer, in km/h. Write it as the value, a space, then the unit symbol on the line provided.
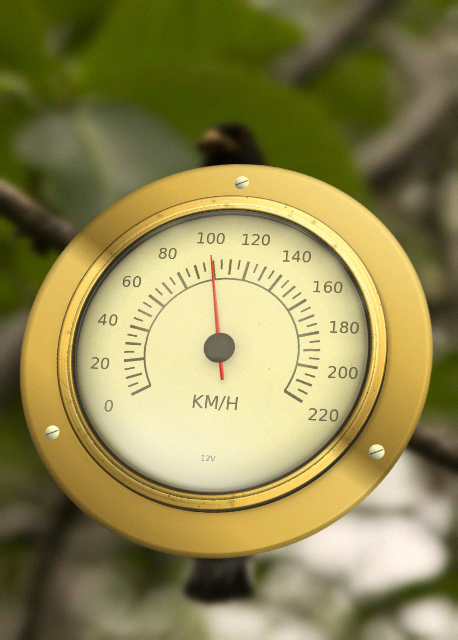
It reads 100 km/h
